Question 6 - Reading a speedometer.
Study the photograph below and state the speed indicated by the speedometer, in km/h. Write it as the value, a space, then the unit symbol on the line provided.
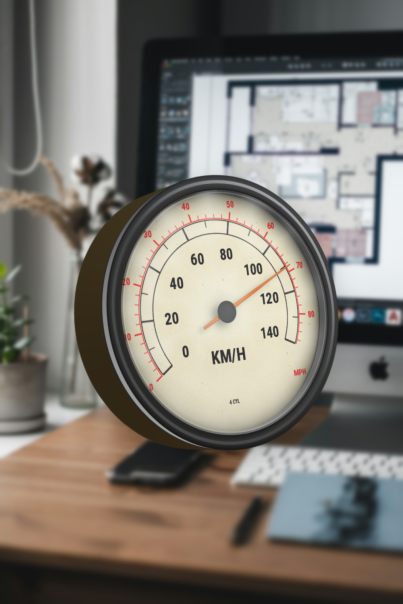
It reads 110 km/h
